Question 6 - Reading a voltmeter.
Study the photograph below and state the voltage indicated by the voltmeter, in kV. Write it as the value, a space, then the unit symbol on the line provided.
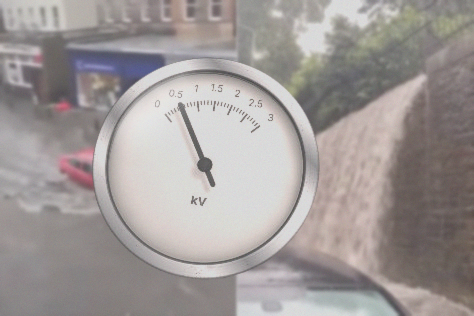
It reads 0.5 kV
